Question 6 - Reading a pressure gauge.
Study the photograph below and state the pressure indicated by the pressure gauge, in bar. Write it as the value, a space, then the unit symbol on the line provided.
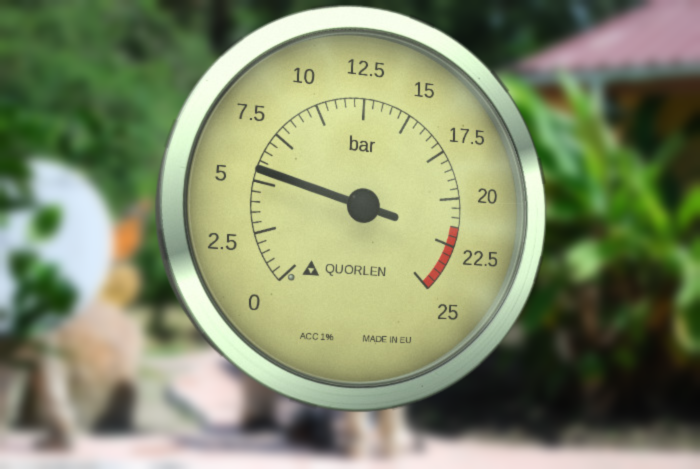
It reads 5.5 bar
